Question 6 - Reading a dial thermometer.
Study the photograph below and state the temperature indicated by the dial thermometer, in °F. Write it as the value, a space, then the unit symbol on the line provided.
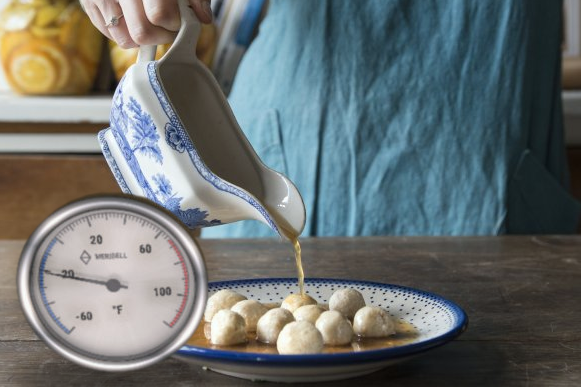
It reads -20 °F
